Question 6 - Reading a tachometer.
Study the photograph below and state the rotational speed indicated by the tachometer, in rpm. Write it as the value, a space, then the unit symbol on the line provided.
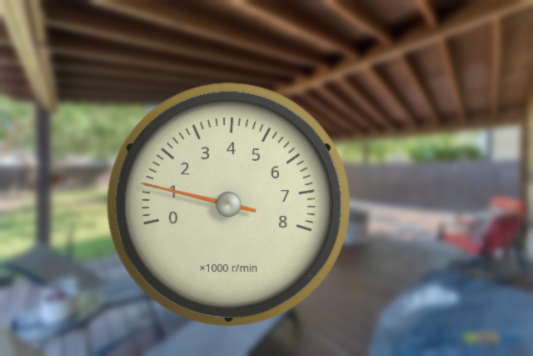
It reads 1000 rpm
